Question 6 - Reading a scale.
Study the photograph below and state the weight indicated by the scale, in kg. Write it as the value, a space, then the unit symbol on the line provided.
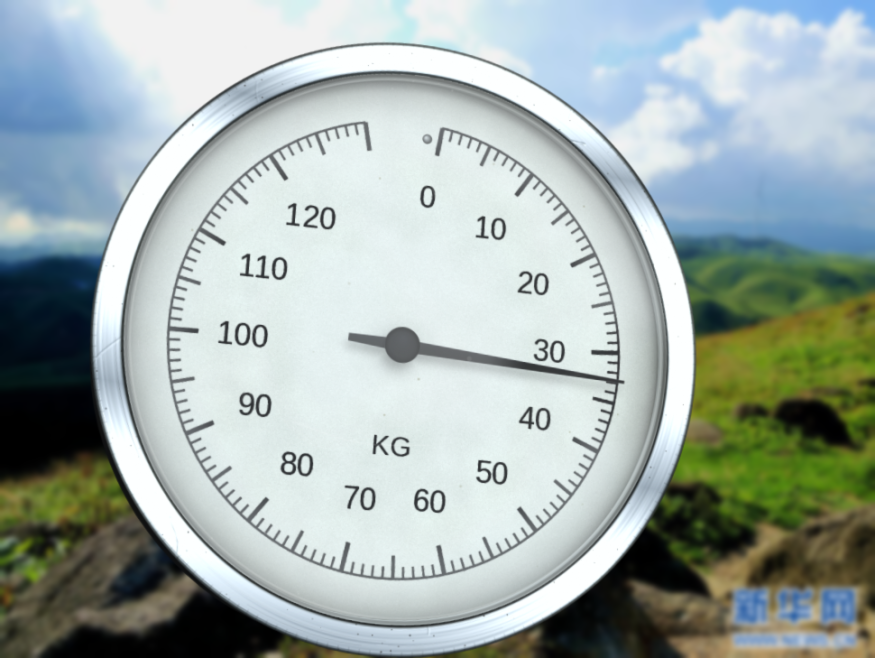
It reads 33 kg
